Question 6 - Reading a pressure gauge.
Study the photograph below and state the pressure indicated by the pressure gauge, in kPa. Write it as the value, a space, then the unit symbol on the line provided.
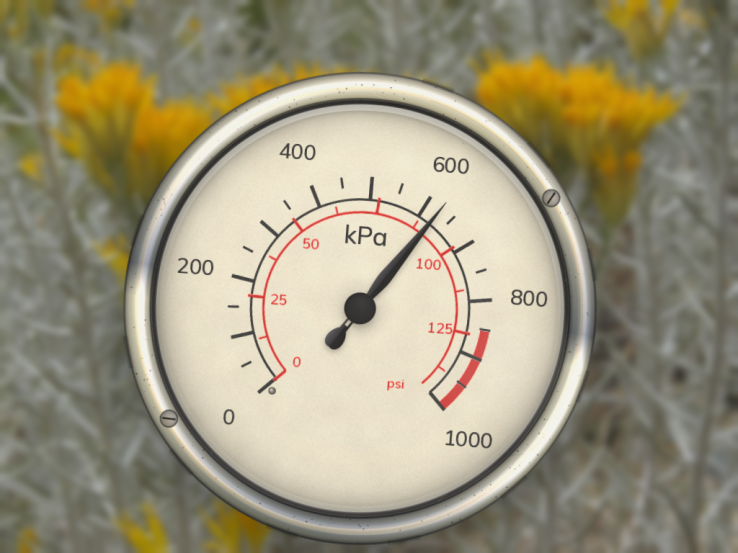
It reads 625 kPa
